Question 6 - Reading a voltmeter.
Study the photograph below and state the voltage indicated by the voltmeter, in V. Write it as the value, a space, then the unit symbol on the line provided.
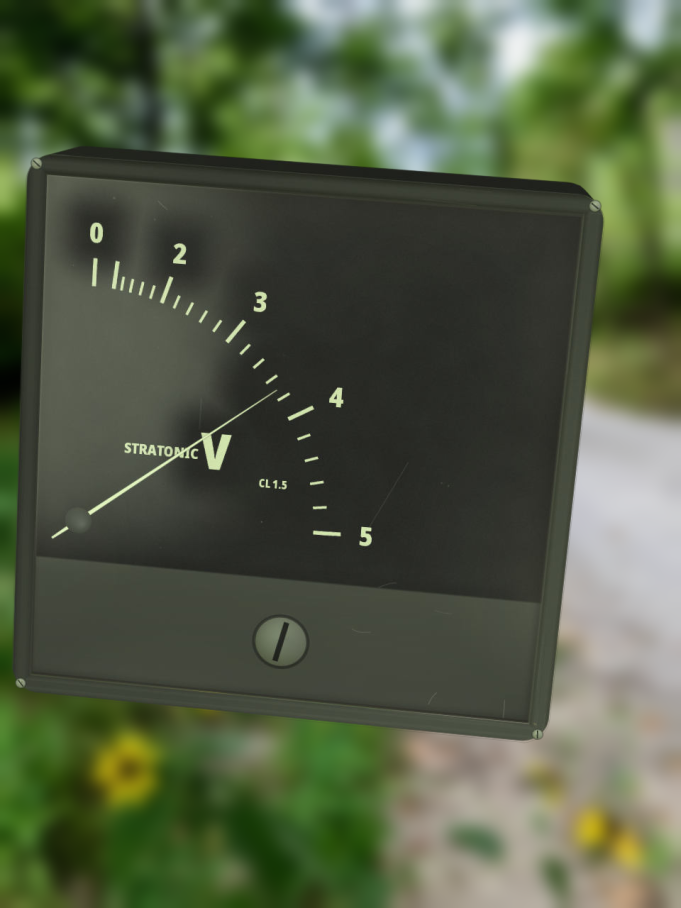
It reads 3.7 V
